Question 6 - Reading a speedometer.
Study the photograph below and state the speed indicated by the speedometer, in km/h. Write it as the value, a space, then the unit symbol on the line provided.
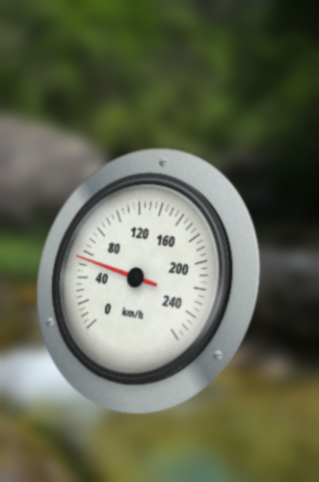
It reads 55 km/h
